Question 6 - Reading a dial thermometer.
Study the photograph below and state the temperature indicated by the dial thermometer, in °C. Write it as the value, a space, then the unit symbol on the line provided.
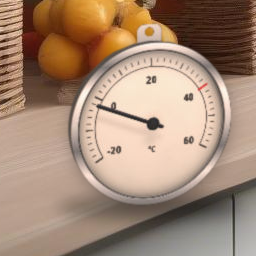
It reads -2 °C
